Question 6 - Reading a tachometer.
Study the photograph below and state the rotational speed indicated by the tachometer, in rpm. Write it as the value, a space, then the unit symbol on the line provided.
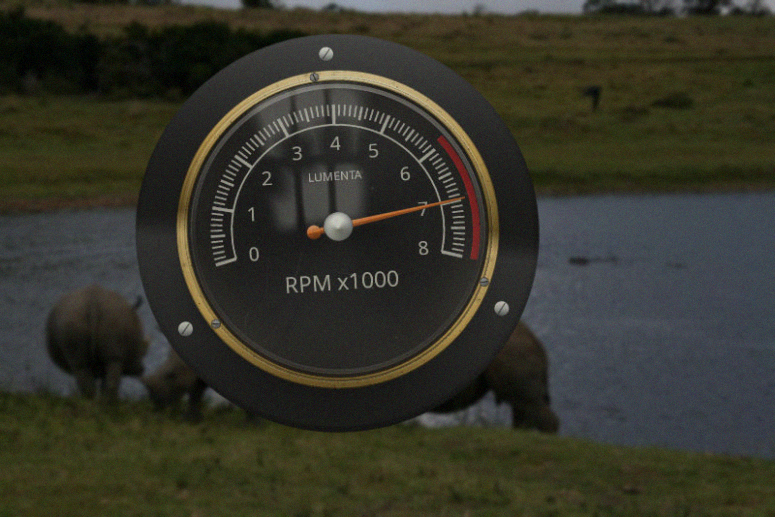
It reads 7000 rpm
